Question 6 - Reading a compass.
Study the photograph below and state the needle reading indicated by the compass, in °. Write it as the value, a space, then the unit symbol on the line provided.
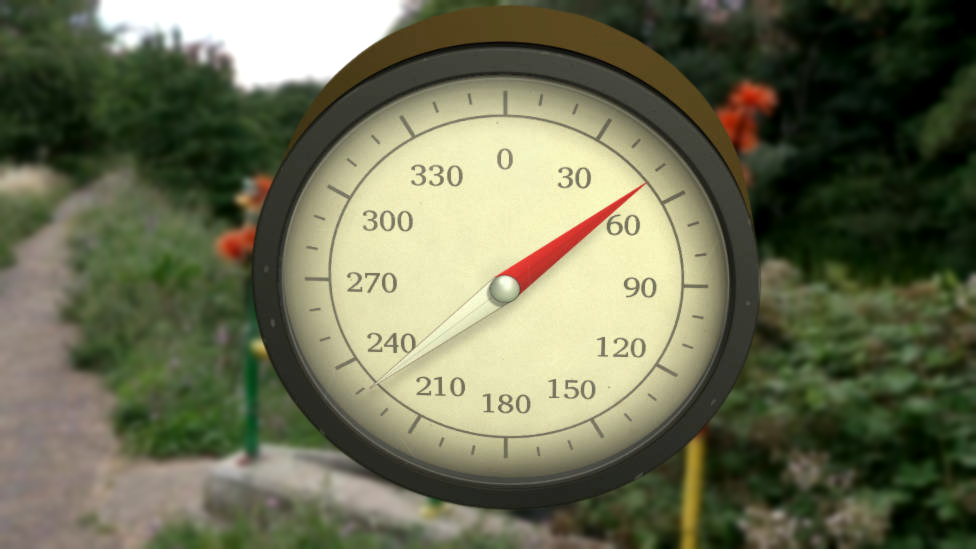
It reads 50 °
